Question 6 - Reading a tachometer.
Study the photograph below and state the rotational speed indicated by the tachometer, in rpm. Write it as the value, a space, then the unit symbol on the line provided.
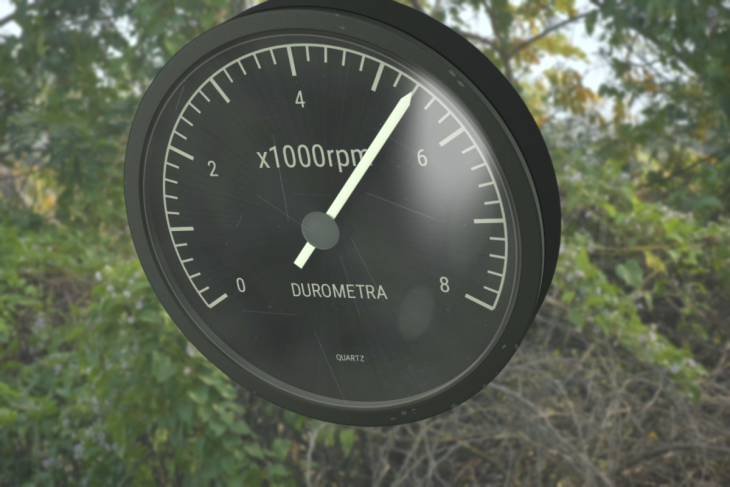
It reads 5400 rpm
